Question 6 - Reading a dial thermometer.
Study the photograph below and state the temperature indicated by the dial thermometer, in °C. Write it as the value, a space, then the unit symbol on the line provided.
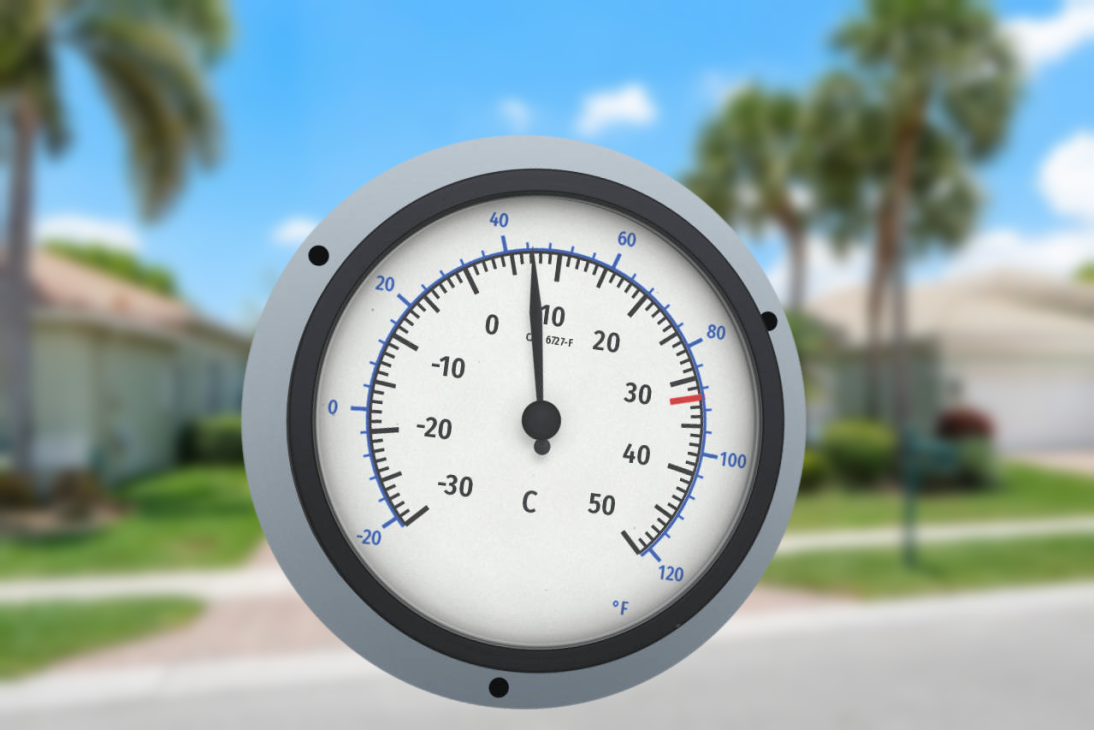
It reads 7 °C
